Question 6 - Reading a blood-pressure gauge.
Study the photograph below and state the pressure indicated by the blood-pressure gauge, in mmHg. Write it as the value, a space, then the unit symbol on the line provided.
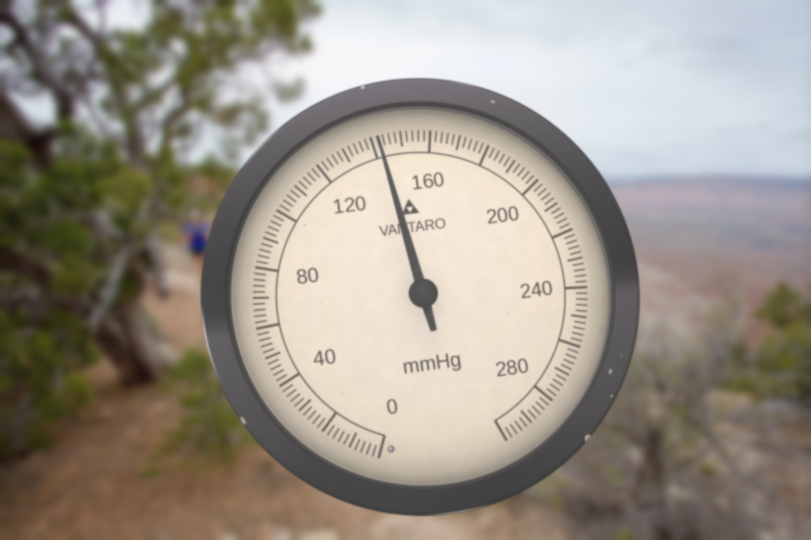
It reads 142 mmHg
